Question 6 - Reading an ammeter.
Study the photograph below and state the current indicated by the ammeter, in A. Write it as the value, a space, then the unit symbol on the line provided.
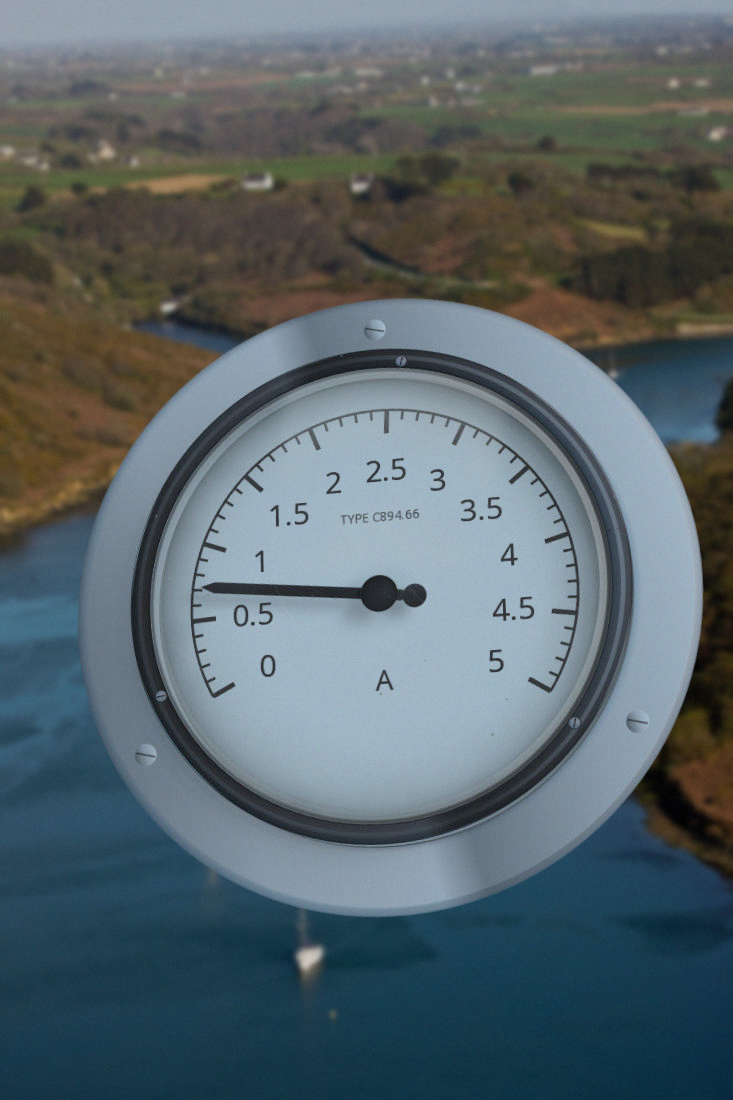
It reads 0.7 A
